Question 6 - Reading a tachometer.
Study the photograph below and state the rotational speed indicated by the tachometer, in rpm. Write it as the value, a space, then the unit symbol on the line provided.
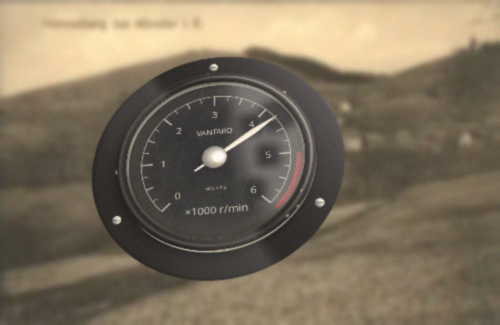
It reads 4250 rpm
